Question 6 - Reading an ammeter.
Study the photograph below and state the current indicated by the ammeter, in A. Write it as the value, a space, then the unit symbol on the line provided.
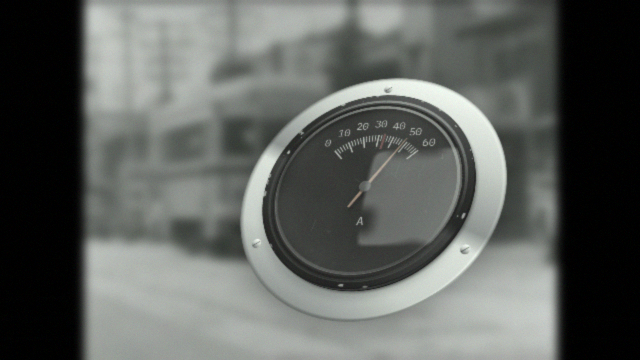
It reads 50 A
